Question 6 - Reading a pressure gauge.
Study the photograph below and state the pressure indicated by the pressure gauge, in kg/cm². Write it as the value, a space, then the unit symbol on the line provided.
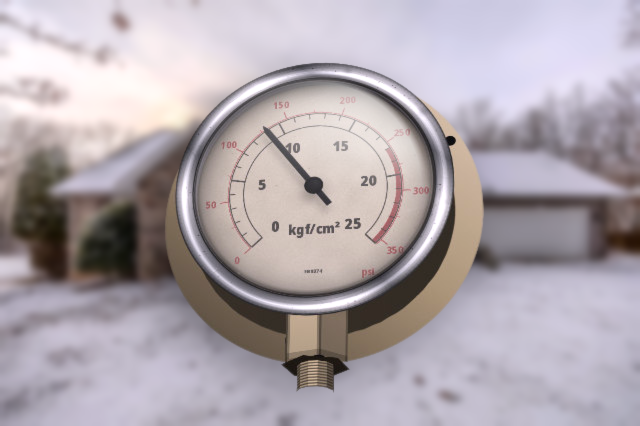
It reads 9 kg/cm²
